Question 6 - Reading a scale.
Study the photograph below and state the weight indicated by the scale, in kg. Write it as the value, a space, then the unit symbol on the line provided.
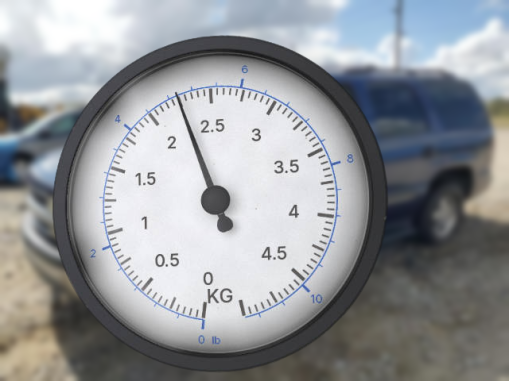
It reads 2.25 kg
